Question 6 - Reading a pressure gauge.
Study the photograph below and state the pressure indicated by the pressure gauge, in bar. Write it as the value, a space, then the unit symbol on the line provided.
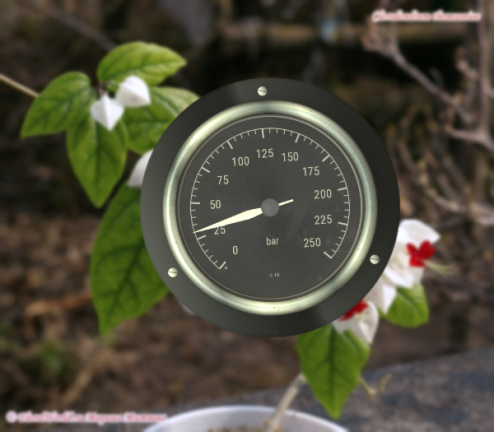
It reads 30 bar
